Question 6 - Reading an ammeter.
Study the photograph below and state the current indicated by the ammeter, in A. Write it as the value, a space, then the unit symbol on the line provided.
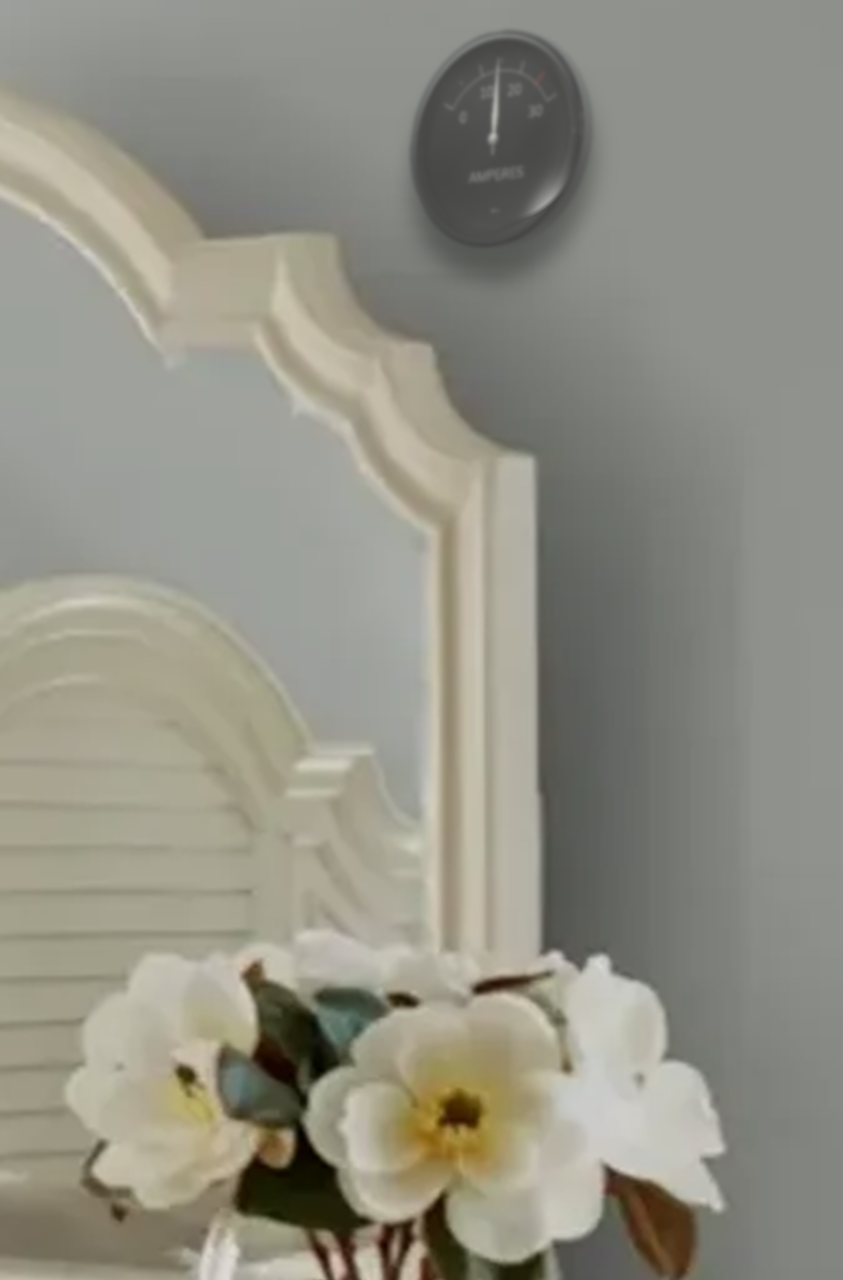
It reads 15 A
